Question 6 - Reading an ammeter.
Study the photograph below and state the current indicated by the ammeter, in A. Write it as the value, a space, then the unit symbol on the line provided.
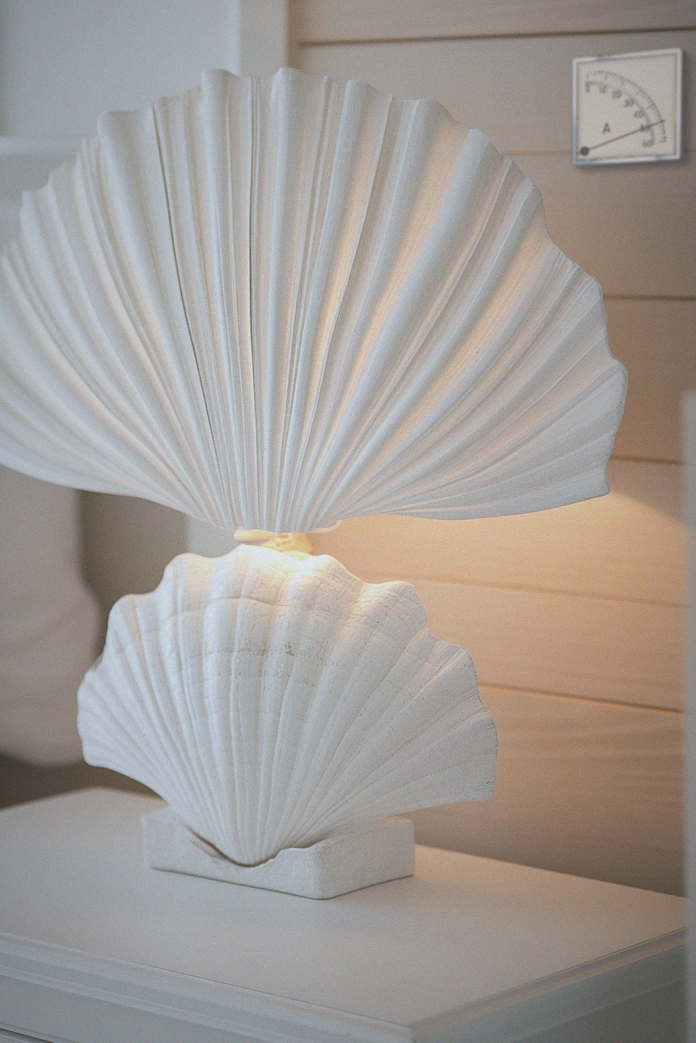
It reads 50 A
